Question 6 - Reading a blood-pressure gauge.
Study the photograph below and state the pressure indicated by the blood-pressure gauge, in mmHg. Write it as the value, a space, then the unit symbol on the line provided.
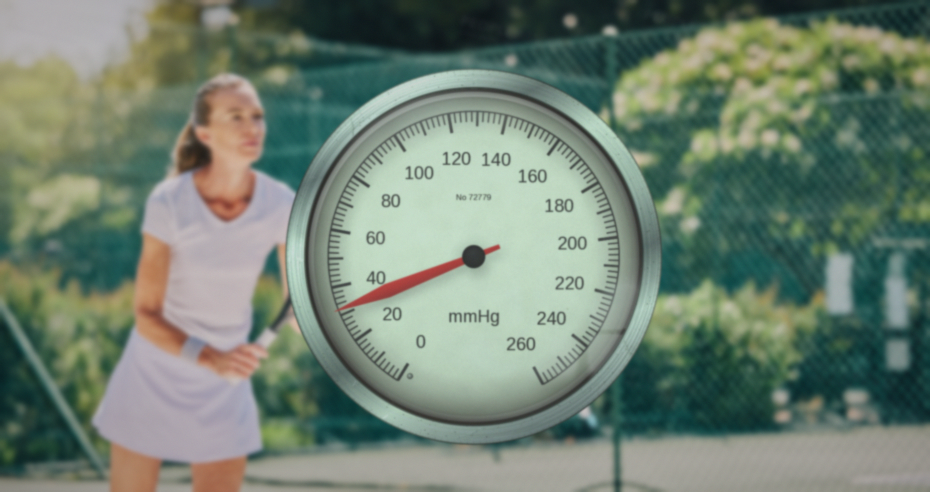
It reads 32 mmHg
